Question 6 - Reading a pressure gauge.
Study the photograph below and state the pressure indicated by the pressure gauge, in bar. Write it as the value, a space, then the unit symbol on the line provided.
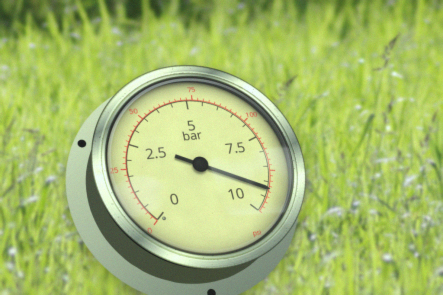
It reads 9.25 bar
